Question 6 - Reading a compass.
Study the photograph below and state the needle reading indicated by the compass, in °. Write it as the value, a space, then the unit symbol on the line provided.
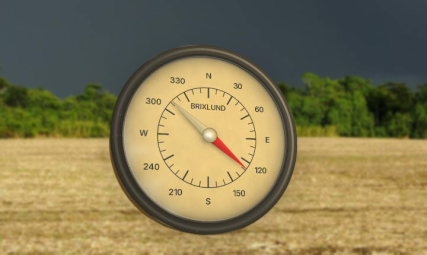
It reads 130 °
